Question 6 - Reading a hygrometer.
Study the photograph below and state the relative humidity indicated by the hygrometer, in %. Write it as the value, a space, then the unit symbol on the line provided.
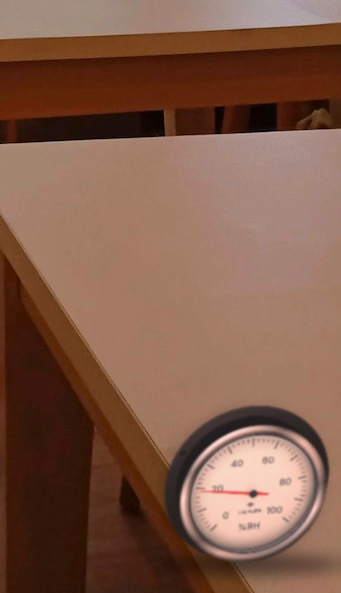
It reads 20 %
